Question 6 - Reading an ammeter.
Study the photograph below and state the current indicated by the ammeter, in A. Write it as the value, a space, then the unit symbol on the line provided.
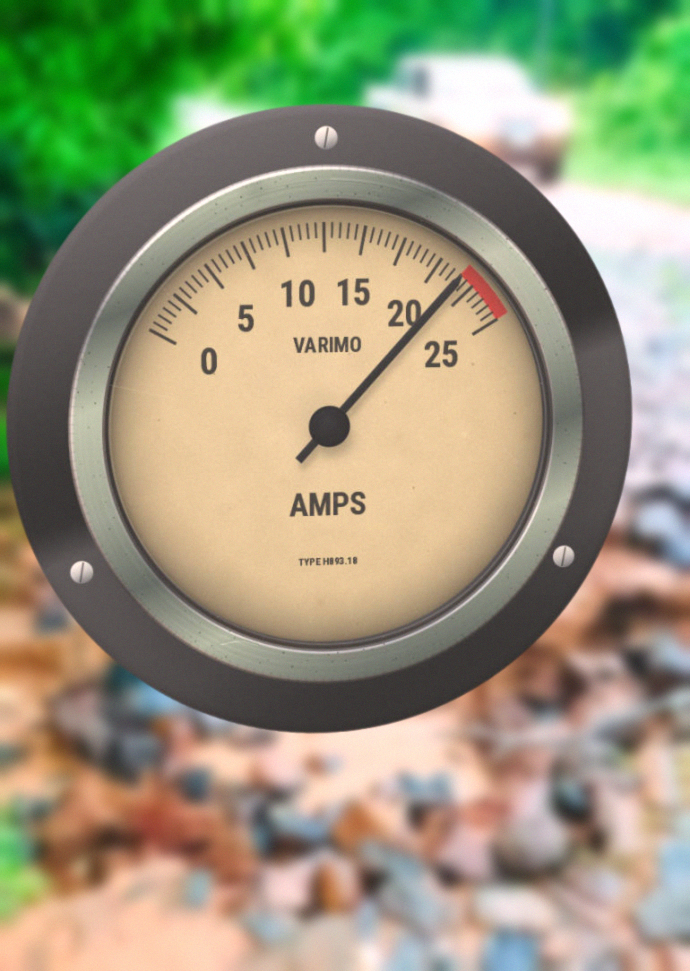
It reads 21.5 A
